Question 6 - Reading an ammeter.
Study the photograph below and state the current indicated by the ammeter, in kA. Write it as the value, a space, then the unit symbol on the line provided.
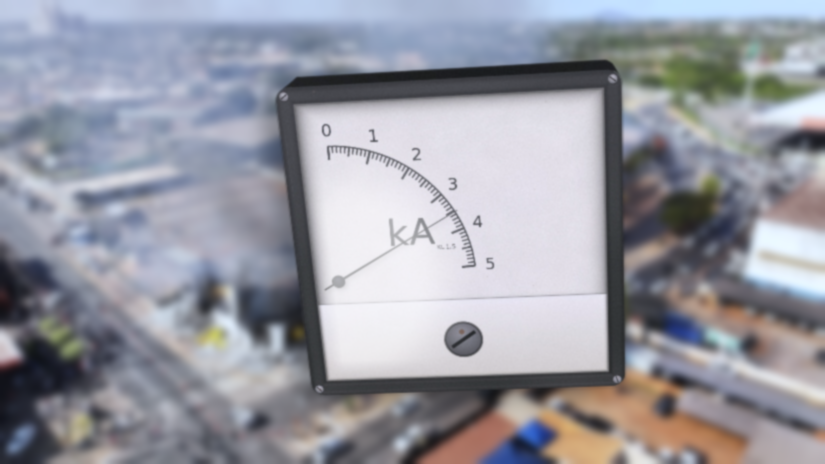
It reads 3.5 kA
